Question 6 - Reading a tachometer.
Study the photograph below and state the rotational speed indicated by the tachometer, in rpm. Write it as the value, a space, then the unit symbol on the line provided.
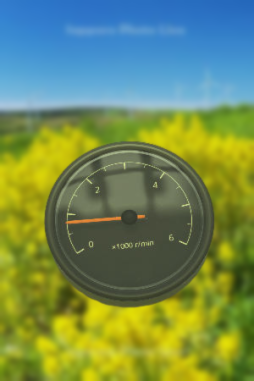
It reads 750 rpm
